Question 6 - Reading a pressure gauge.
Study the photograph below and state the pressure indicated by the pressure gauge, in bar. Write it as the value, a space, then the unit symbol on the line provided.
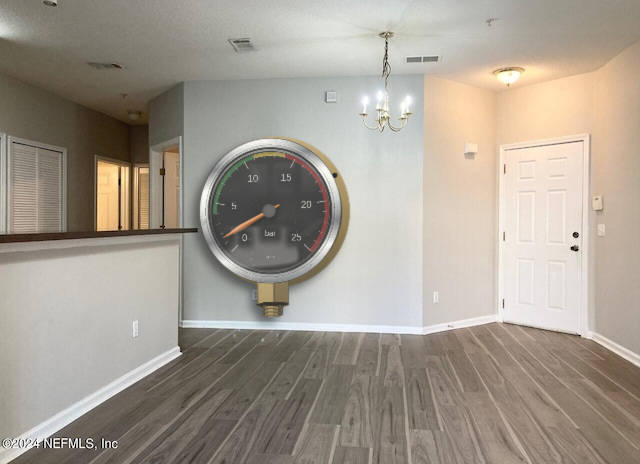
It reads 1.5 bar
